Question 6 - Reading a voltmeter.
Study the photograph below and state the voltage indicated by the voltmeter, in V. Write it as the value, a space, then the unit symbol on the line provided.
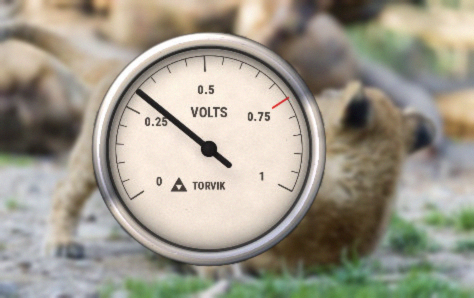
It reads 0.3 V
